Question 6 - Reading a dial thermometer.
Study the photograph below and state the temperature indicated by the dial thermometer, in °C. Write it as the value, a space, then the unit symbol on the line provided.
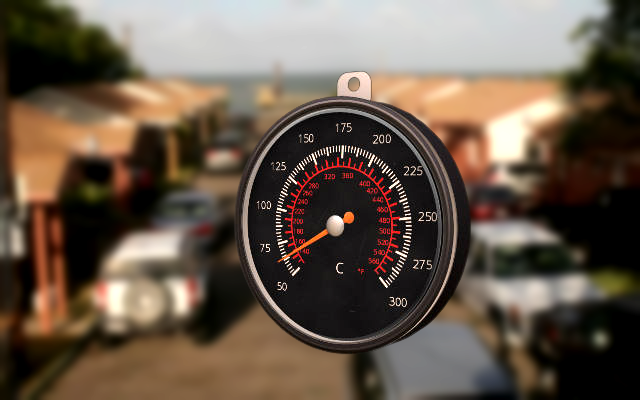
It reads 62.5 °C
